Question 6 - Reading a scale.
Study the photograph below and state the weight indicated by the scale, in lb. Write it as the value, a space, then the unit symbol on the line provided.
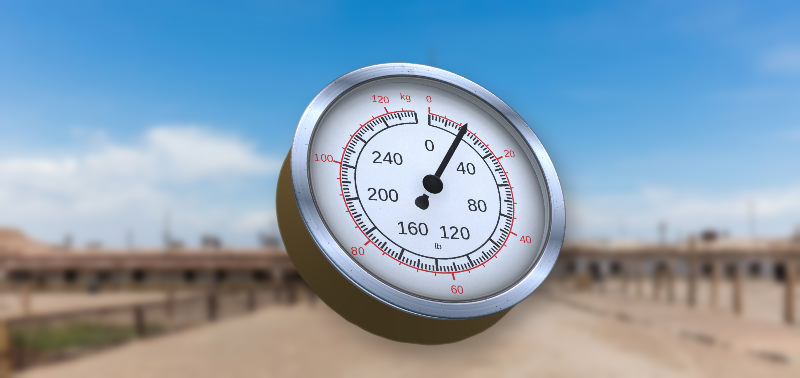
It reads 20 lb
